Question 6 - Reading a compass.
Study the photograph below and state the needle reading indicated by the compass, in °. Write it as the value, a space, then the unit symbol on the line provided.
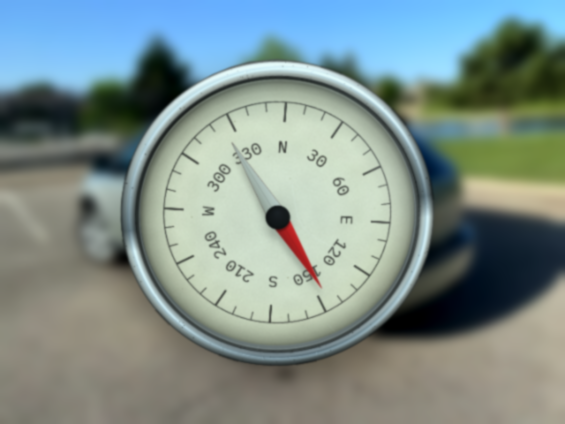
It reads 145 °
